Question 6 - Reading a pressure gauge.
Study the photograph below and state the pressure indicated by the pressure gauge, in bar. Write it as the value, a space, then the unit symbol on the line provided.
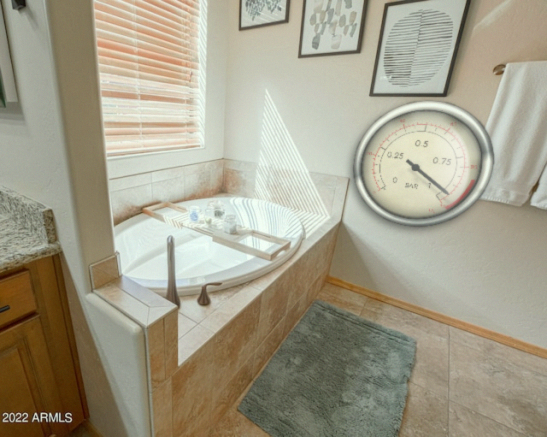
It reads 0.95 bar
